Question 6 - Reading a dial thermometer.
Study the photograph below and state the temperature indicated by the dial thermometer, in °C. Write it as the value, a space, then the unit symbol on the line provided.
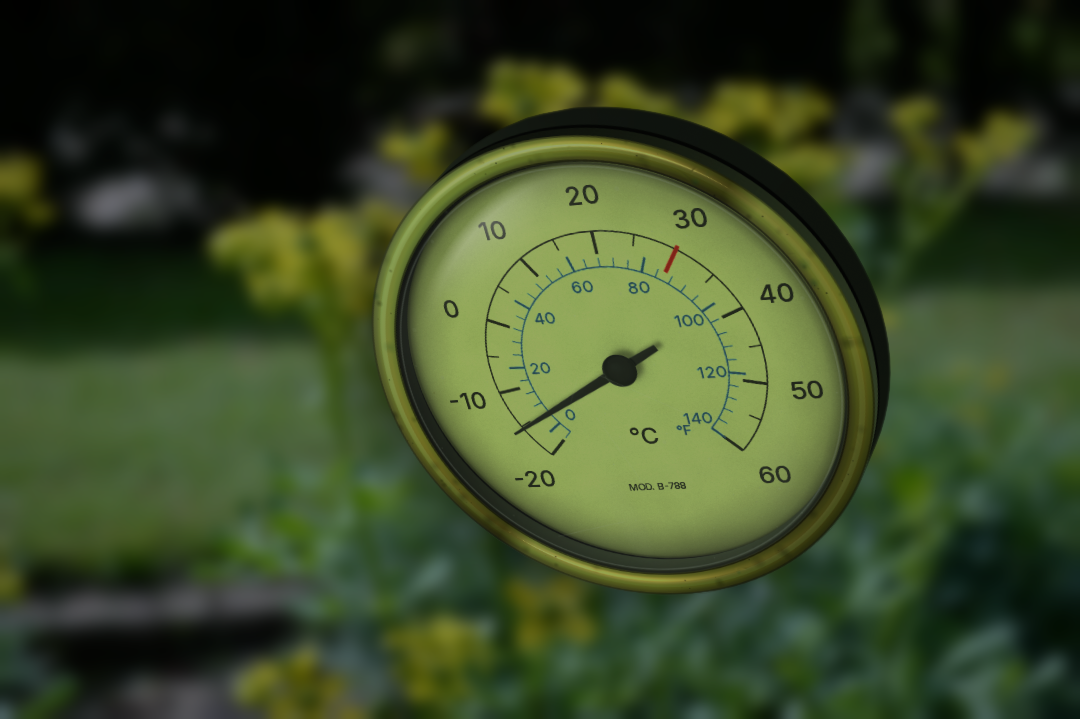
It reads -15 °C
